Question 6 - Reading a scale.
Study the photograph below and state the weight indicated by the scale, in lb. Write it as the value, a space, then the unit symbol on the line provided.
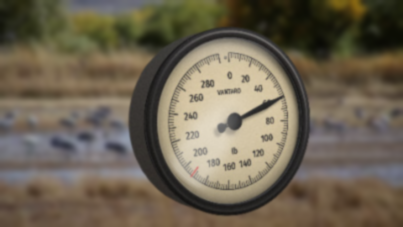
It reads 60 lb
